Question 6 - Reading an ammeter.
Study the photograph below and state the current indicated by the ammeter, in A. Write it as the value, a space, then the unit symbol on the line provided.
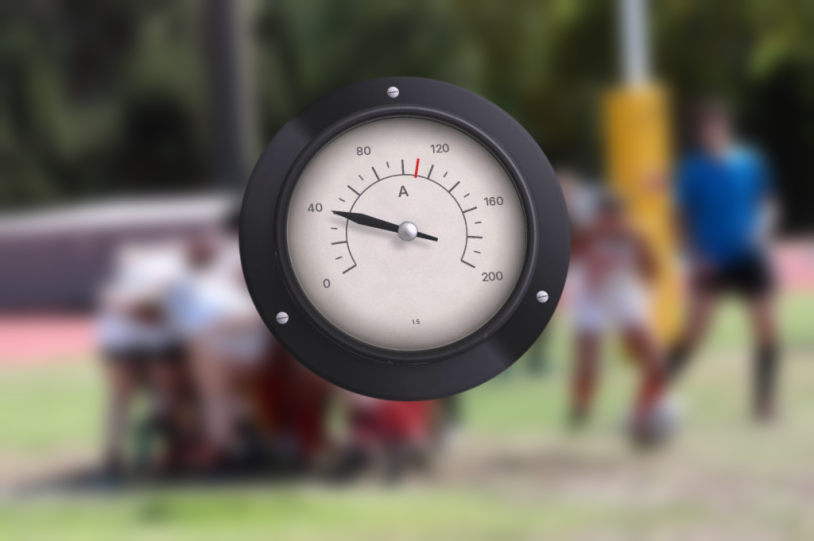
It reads 40 A
